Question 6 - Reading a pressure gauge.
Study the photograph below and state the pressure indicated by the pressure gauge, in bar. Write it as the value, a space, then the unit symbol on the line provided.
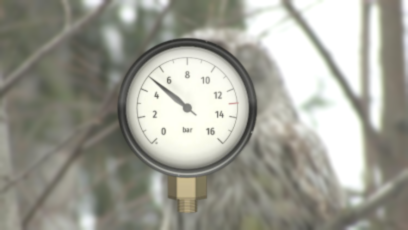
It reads 5 bar
